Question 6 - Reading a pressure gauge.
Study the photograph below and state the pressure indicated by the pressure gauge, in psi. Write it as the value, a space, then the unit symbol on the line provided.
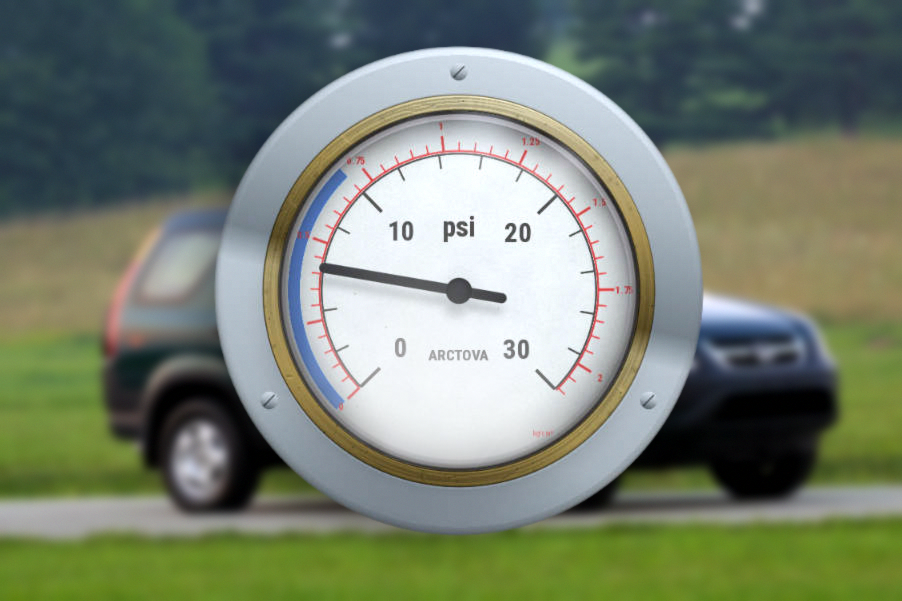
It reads 6 psi
